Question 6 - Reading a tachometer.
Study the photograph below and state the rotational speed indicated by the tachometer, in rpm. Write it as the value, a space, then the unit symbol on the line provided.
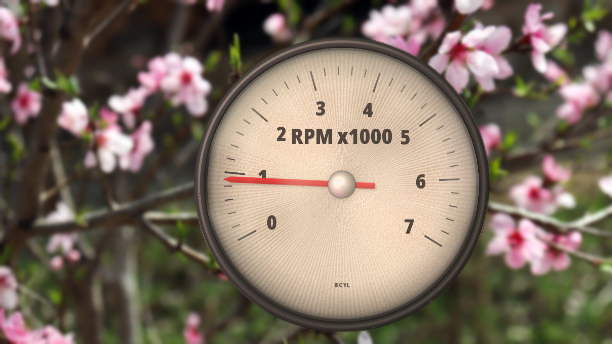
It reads 900 rpm
